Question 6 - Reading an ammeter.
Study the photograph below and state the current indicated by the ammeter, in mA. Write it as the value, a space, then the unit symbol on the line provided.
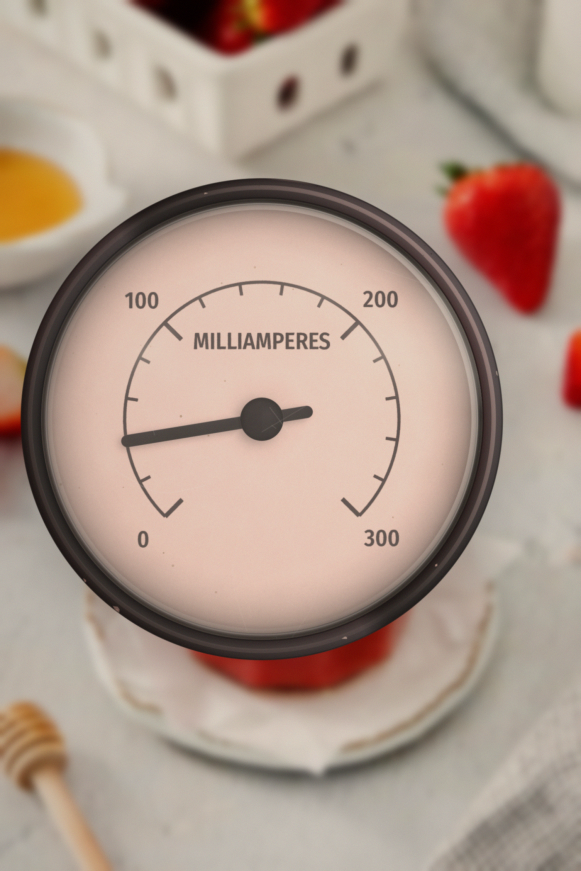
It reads 40 mA
